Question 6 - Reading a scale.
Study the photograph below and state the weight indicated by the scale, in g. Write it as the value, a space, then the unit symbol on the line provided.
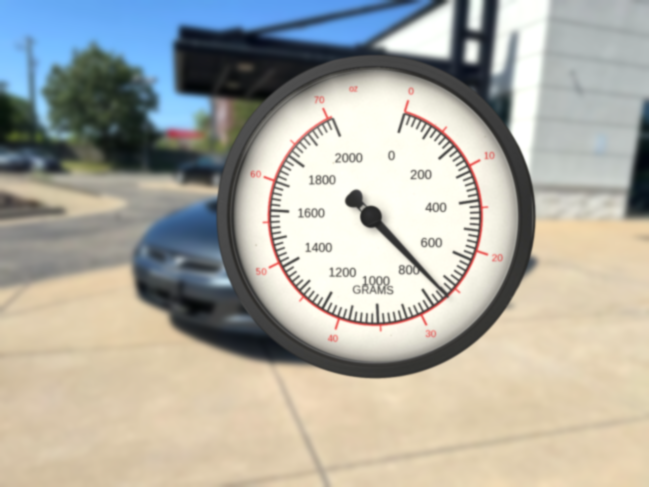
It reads 740 g
